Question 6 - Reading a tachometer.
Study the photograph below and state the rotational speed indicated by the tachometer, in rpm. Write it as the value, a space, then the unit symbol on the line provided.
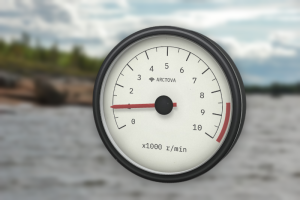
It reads 1000 rpm
